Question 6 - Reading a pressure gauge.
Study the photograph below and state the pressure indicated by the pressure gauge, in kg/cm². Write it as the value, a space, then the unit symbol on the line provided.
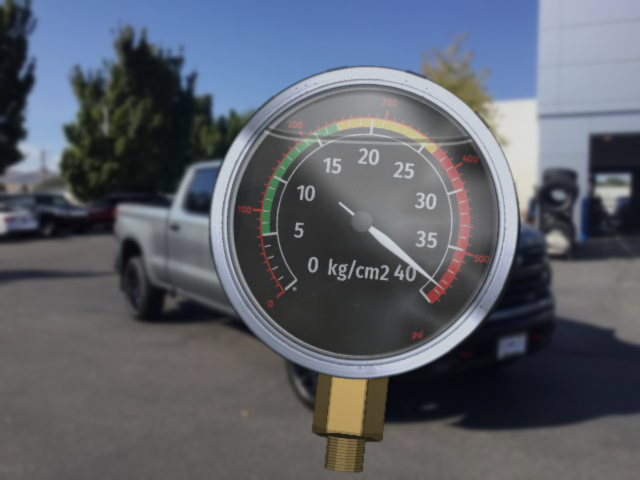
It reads 38.5 kg/cm²
